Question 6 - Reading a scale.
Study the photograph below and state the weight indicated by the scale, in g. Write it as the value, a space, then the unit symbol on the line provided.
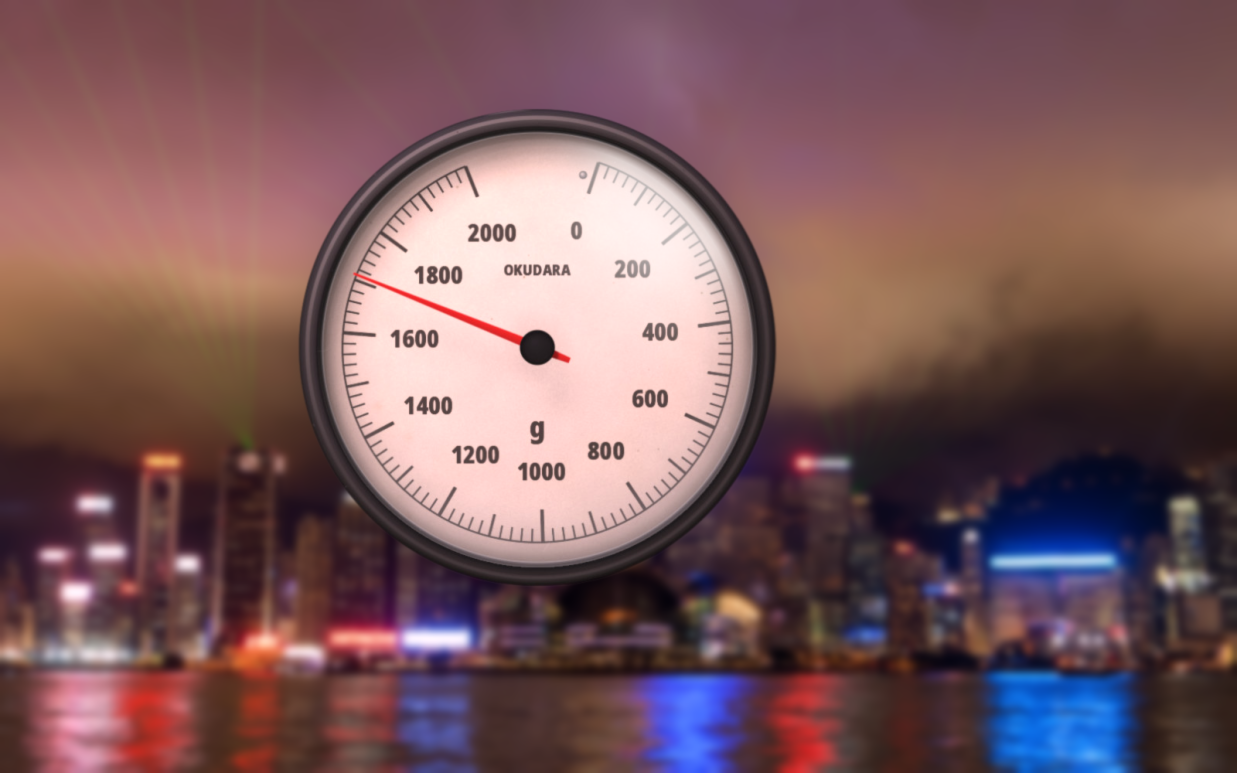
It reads 1710 g
